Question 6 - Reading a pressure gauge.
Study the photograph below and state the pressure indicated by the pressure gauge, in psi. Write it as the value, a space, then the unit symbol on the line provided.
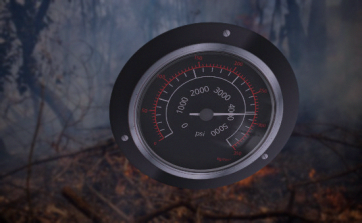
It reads 4000 psi
